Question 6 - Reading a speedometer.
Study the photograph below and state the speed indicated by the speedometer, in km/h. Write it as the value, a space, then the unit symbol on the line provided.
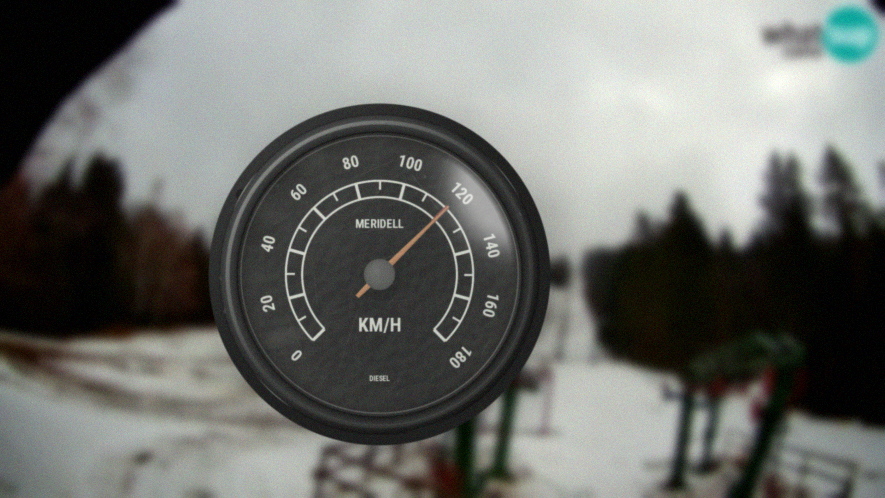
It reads 120 km/h
